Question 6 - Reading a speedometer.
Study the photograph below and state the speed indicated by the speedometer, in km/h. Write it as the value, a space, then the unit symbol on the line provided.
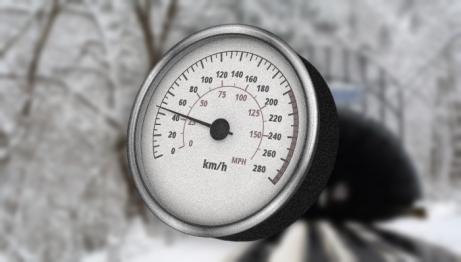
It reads 45 km/h
